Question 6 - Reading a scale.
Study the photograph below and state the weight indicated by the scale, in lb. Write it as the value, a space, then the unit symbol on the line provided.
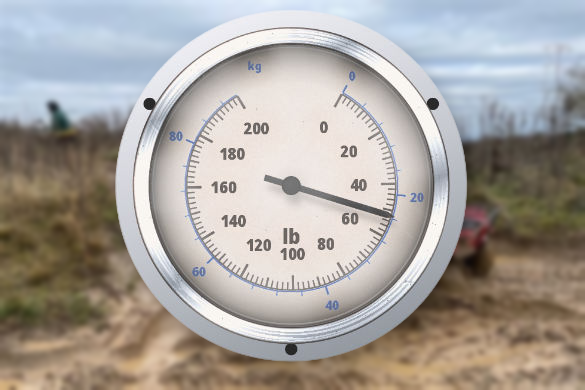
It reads 52 lb
